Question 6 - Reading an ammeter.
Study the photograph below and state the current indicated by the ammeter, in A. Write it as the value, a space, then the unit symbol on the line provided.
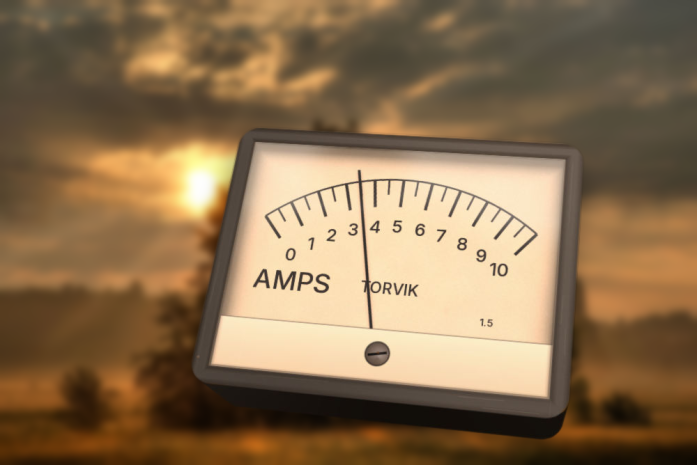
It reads 3.5 A
